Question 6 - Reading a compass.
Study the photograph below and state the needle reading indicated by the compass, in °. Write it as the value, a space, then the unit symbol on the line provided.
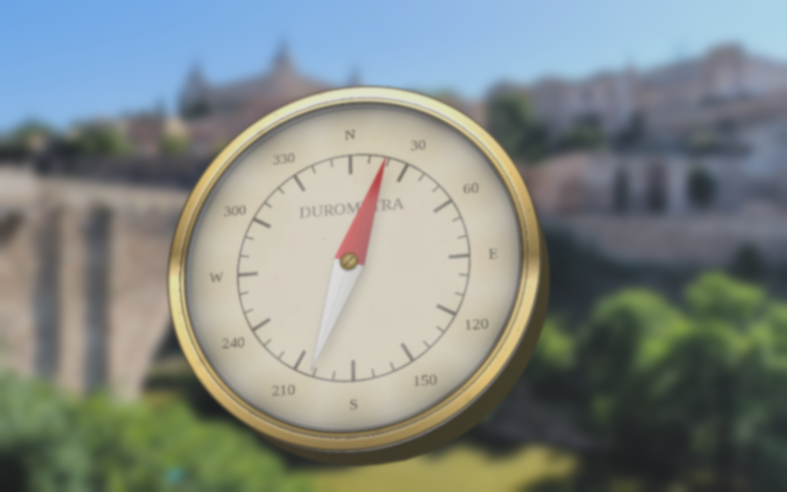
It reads 20 °
